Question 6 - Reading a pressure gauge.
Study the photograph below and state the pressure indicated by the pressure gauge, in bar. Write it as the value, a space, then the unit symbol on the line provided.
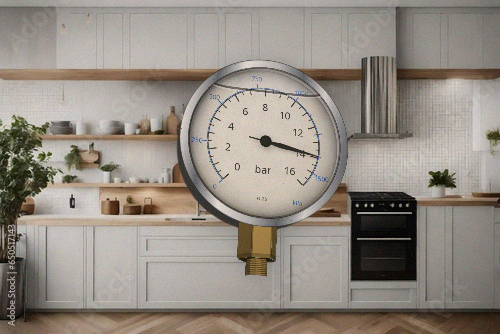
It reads 14 bar
